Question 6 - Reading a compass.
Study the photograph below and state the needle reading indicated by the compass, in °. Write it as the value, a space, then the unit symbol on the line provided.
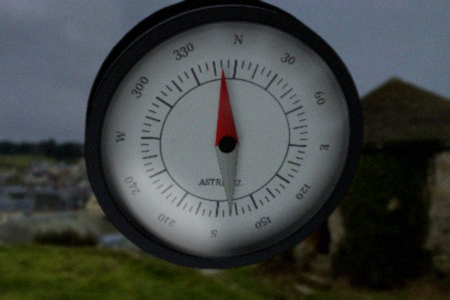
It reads 350 °
